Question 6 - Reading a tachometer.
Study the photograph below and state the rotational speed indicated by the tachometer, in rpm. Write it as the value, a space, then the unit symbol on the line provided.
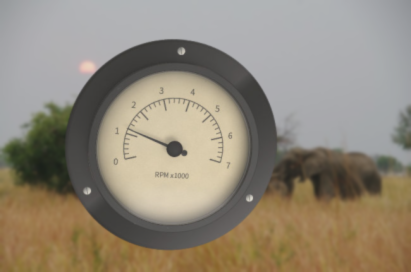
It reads 1200 rpm
